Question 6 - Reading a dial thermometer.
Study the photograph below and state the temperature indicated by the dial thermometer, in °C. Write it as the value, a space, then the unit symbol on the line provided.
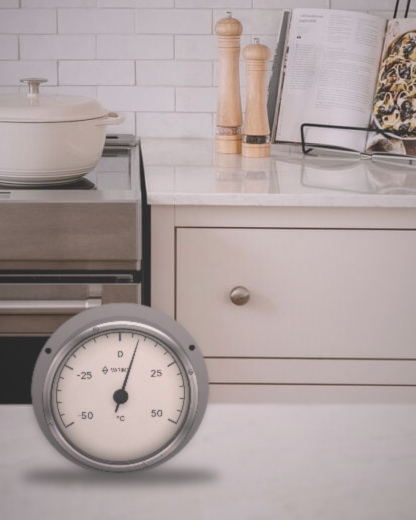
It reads 7.5 °C
